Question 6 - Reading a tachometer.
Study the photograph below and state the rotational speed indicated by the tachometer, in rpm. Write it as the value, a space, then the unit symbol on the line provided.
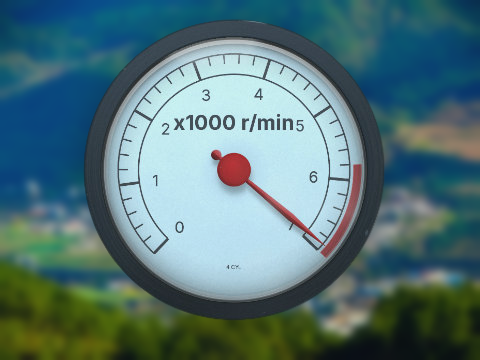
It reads 6900 rpm
